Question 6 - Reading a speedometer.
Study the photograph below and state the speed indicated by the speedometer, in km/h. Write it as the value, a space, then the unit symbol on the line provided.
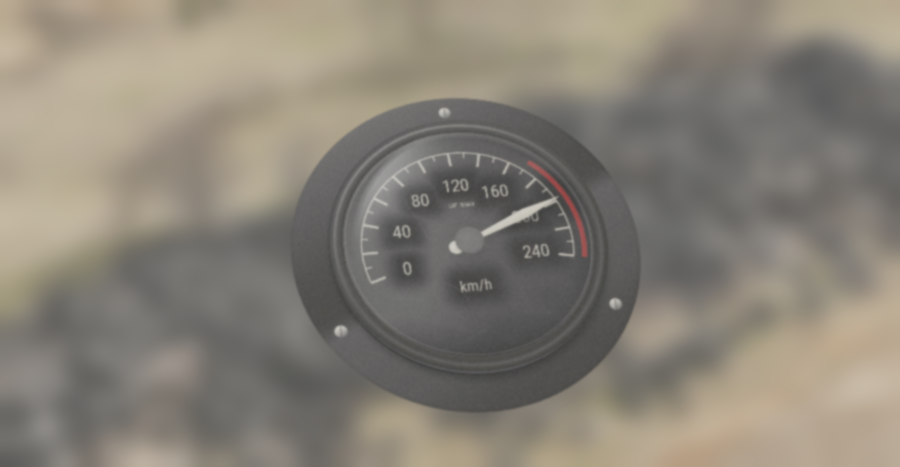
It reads 200 km/h
